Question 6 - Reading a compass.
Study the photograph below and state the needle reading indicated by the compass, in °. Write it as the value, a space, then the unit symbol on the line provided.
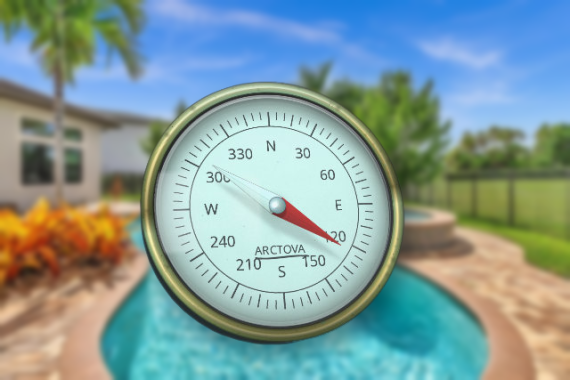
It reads 125 °
